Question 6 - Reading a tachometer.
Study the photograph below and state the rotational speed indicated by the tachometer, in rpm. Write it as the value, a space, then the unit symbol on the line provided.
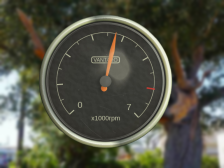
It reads 3750 rpm
